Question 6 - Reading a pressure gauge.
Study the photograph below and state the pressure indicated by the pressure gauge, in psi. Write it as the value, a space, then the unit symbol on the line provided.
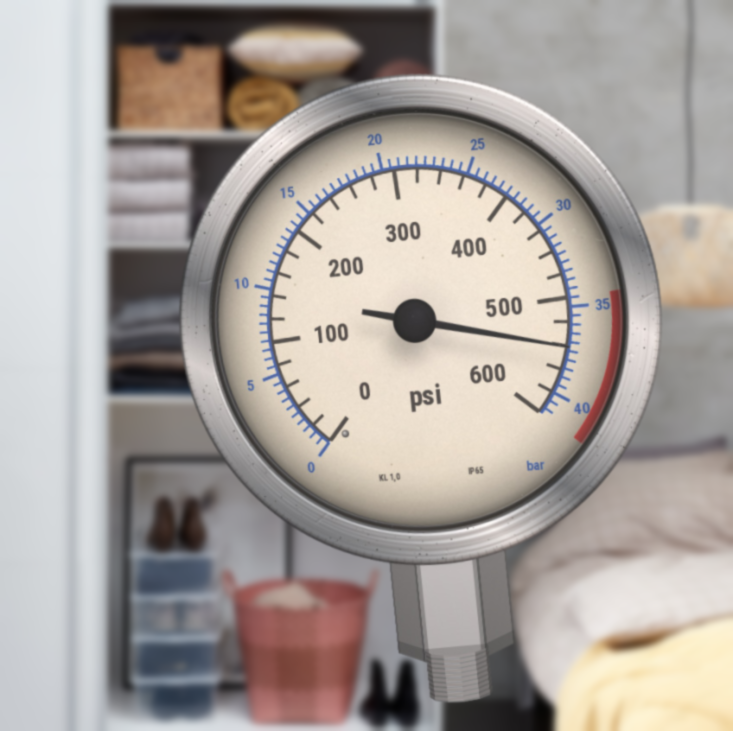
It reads 540 psi
